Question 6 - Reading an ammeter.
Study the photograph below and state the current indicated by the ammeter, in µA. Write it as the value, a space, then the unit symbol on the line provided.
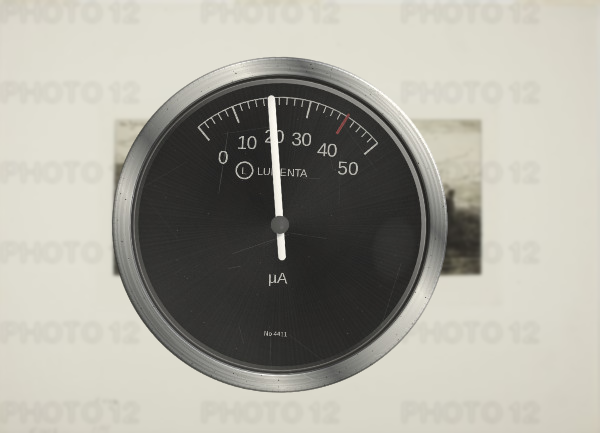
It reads 20 µA
